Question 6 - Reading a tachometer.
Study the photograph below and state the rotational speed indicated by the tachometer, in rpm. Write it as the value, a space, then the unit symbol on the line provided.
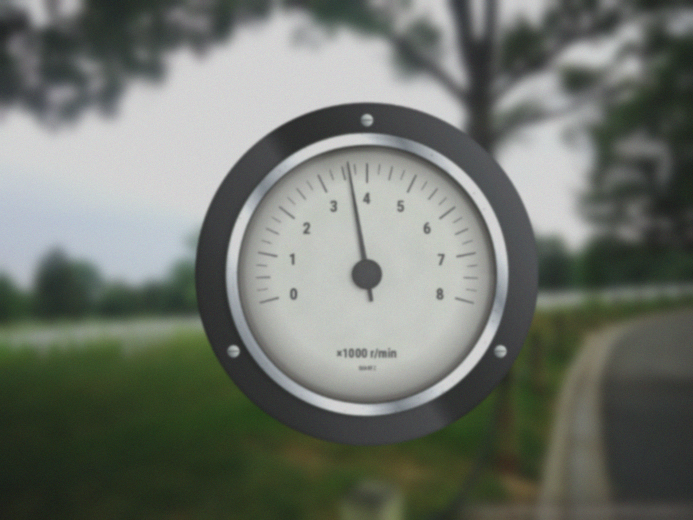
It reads 3625 rpm
